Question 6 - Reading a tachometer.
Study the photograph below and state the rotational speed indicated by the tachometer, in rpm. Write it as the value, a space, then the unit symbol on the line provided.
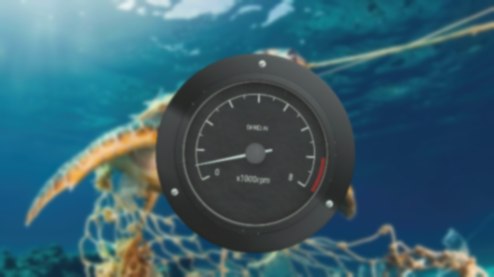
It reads 500 rpm
